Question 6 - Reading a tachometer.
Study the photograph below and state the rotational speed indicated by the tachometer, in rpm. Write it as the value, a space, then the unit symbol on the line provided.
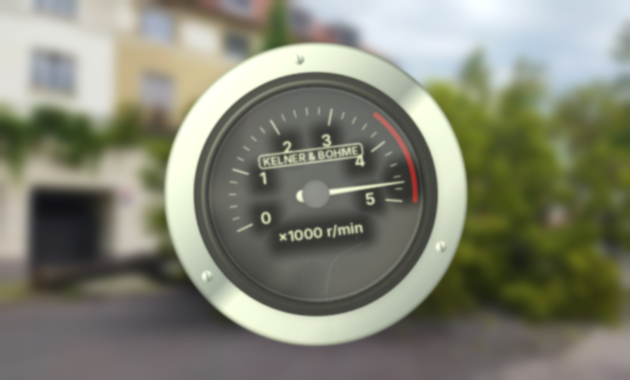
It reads 4700 rpm
